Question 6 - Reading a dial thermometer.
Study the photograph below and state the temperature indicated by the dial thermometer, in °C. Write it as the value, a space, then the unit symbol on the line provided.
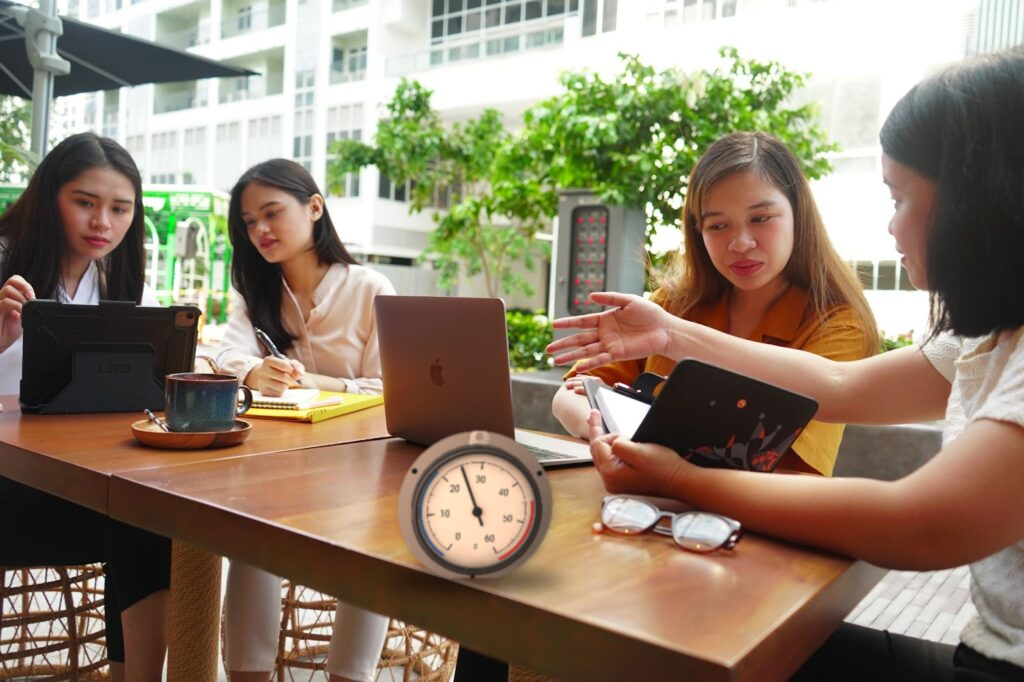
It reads 25 °C
